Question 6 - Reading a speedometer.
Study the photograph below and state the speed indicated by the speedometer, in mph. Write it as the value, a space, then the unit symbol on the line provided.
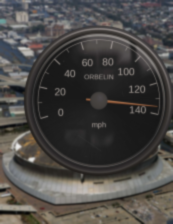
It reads 135 mph
